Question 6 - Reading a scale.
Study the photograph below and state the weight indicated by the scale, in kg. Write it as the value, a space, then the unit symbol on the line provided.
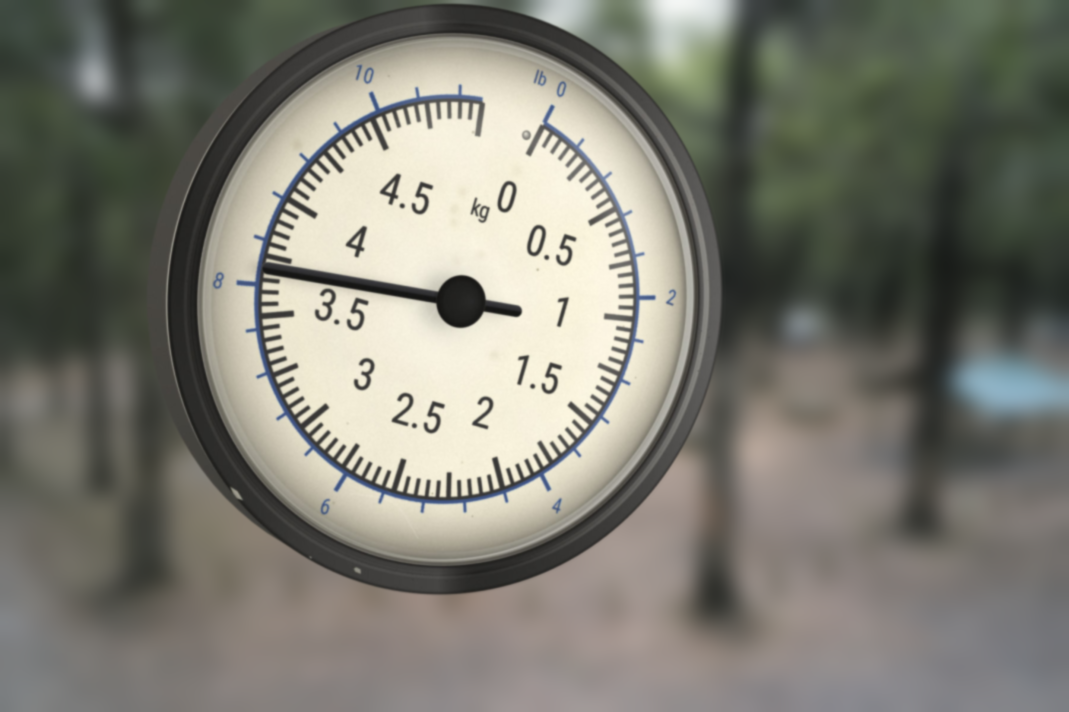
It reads 3.7 kg
